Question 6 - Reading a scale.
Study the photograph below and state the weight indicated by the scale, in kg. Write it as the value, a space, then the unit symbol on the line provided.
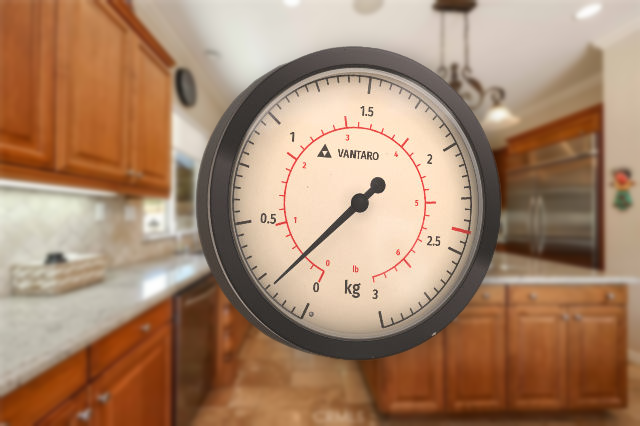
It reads 0.2 kg
